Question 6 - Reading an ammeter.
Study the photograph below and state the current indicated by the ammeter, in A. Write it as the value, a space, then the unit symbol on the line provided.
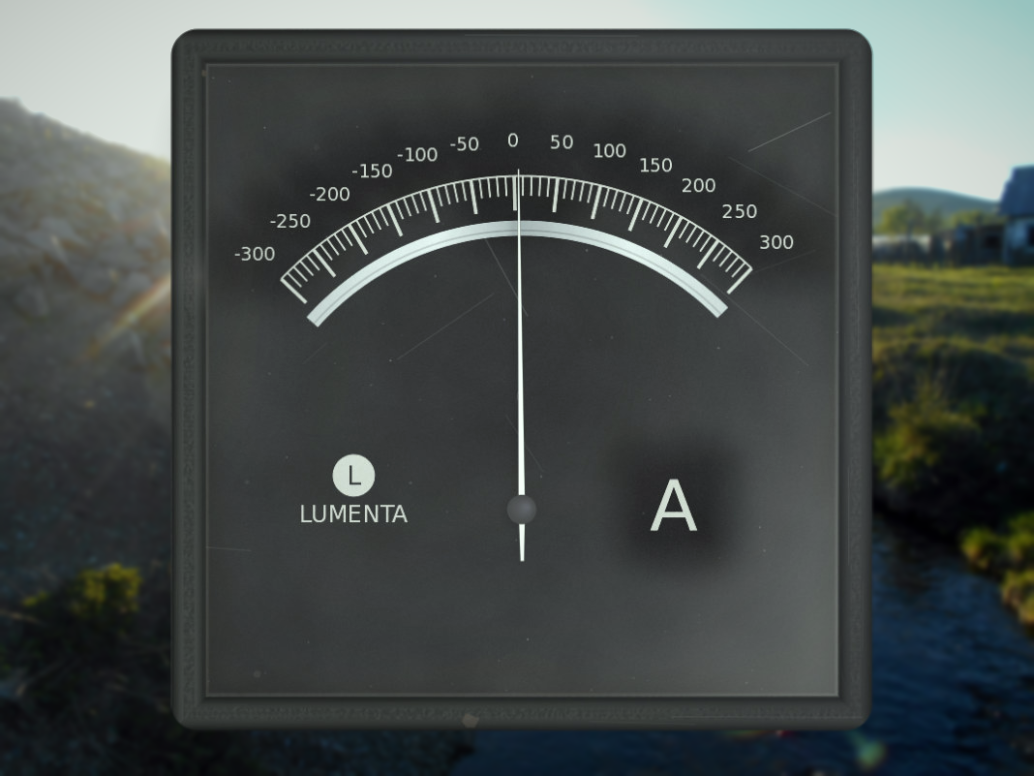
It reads 5 A
